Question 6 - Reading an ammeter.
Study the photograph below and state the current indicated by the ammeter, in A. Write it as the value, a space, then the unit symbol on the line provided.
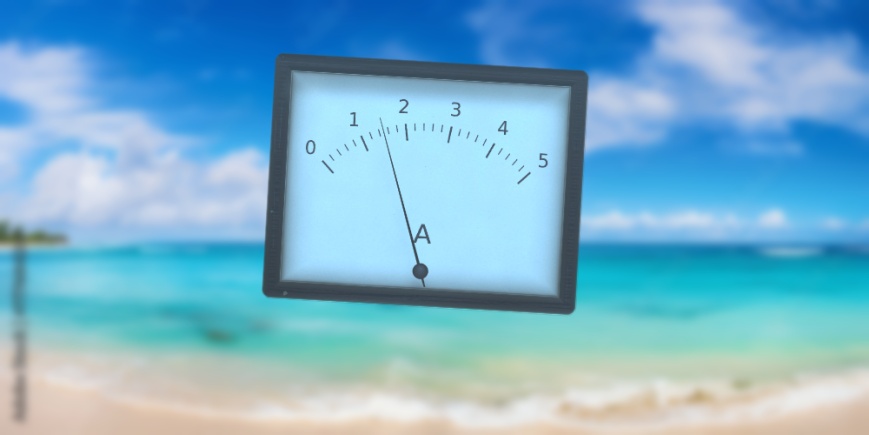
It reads 1.5 A
